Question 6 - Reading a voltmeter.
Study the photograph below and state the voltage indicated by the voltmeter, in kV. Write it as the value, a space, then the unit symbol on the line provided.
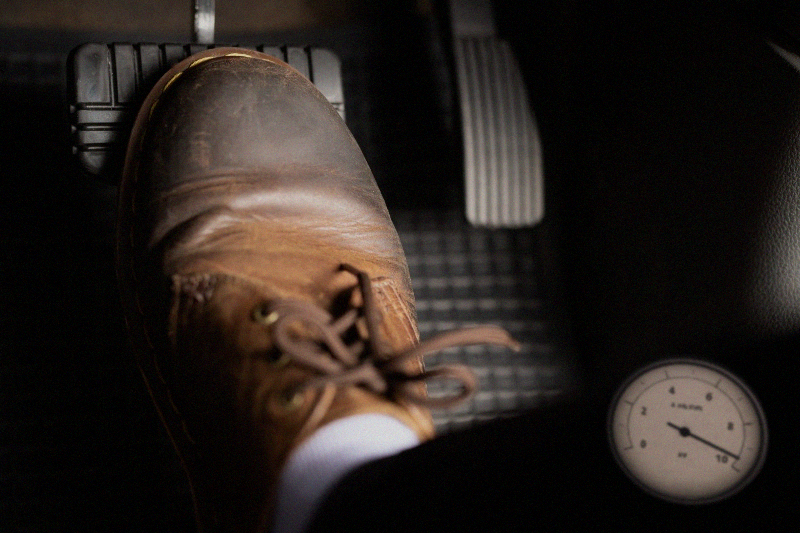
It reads 9.5 kV
